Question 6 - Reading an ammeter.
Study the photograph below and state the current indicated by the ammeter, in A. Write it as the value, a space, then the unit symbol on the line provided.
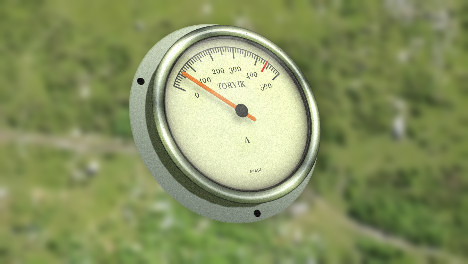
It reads 50 A
